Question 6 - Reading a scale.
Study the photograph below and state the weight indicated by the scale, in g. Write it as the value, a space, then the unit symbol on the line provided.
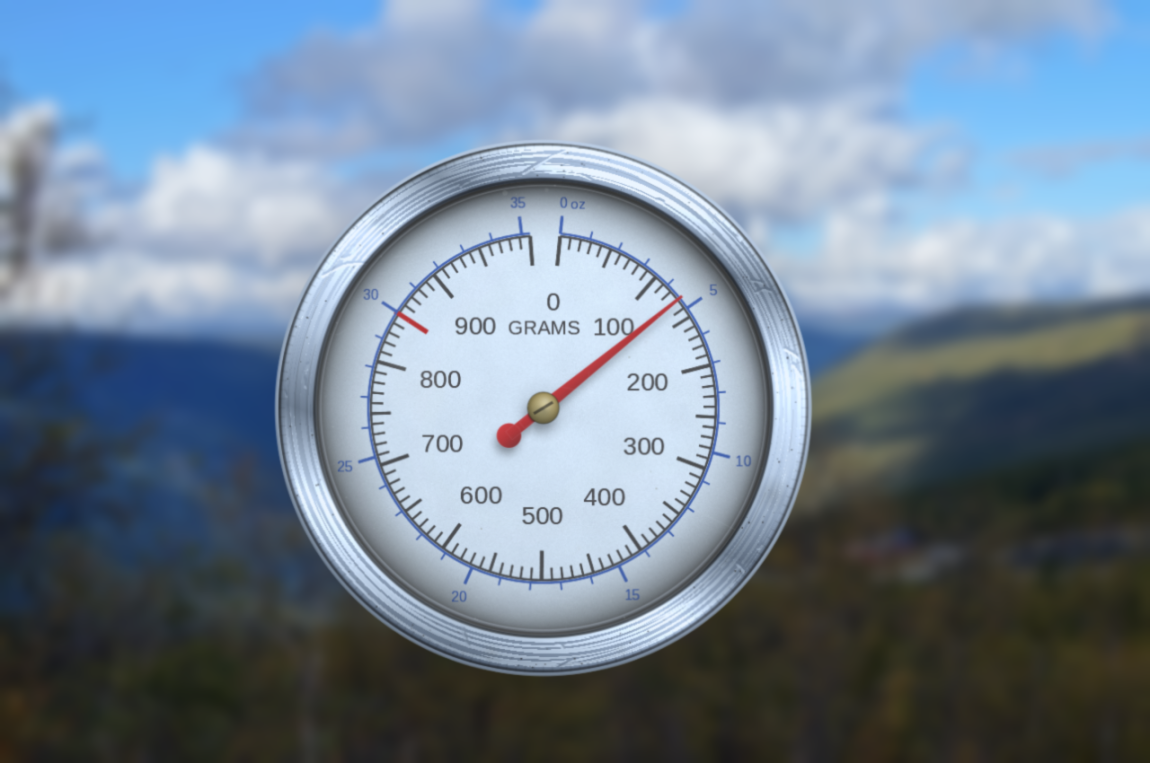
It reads 130 g
